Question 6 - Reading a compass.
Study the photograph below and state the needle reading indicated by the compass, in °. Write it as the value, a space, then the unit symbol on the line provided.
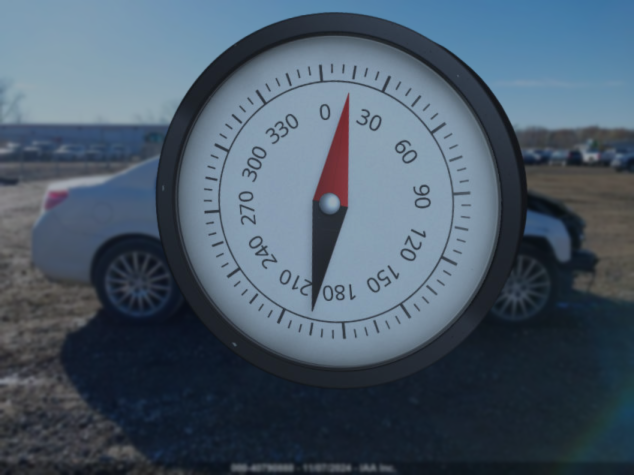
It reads 15 °
